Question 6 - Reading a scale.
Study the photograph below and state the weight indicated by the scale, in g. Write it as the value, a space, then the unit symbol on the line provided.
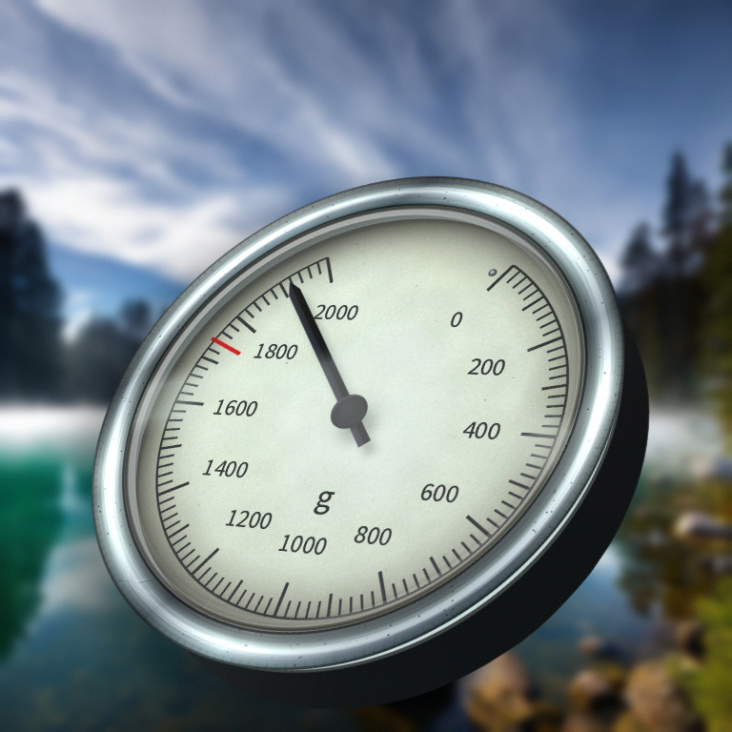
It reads 1920 g
